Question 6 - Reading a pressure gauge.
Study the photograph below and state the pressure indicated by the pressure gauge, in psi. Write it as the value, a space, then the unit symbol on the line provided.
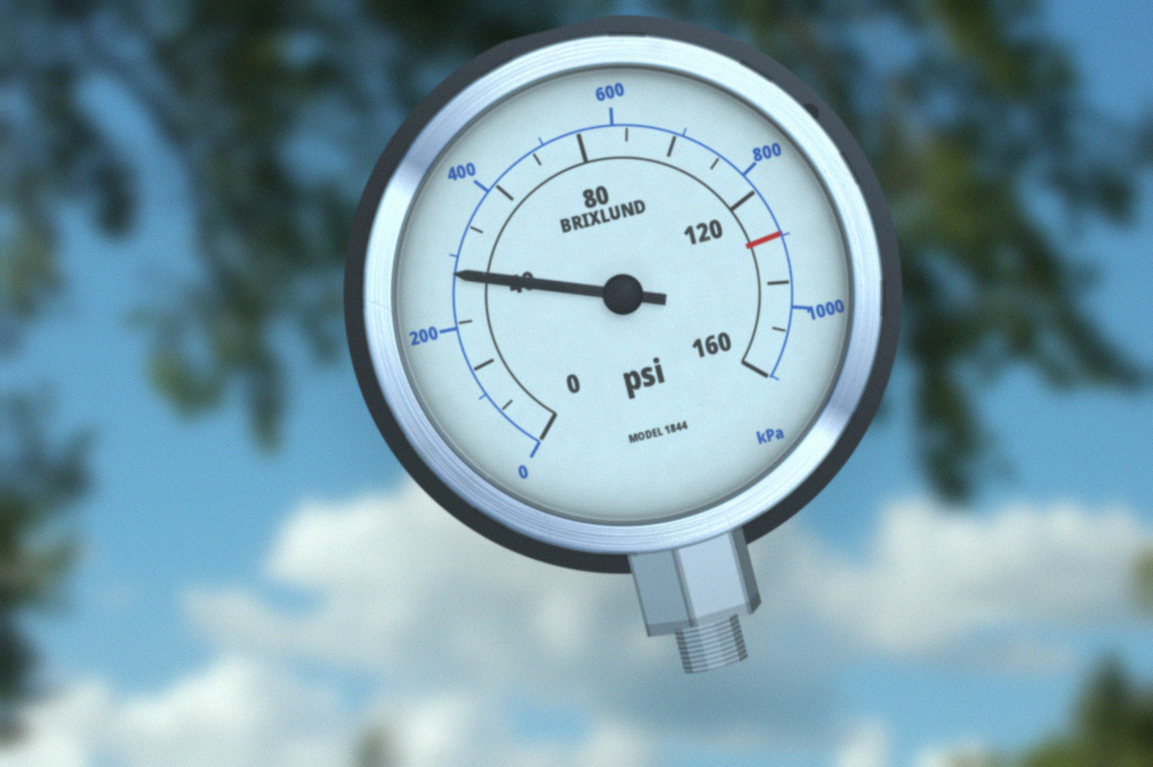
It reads 40 psi
